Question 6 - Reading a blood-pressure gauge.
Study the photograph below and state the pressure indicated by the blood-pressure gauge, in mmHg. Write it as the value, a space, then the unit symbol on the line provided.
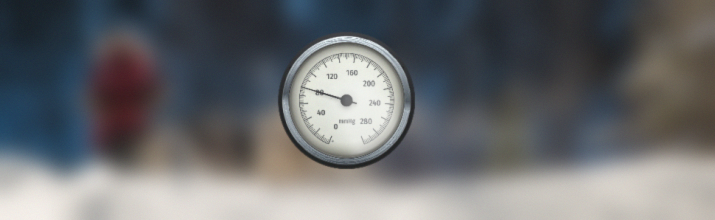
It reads 80 mmHg
